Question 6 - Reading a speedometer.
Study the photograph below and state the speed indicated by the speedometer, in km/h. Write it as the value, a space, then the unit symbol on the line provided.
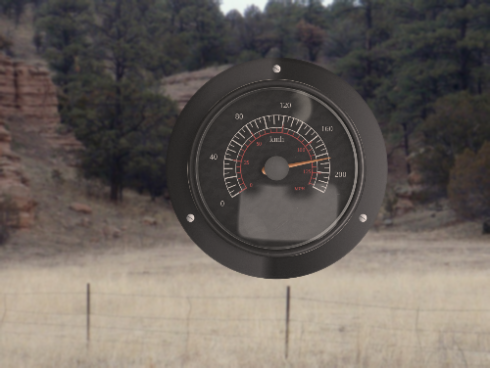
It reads 185 km/h
